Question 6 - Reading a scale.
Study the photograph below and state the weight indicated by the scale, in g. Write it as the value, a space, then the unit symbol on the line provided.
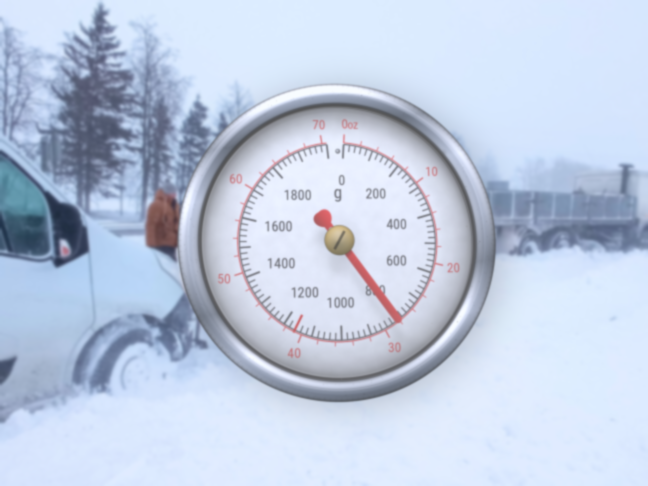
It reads 800 g
